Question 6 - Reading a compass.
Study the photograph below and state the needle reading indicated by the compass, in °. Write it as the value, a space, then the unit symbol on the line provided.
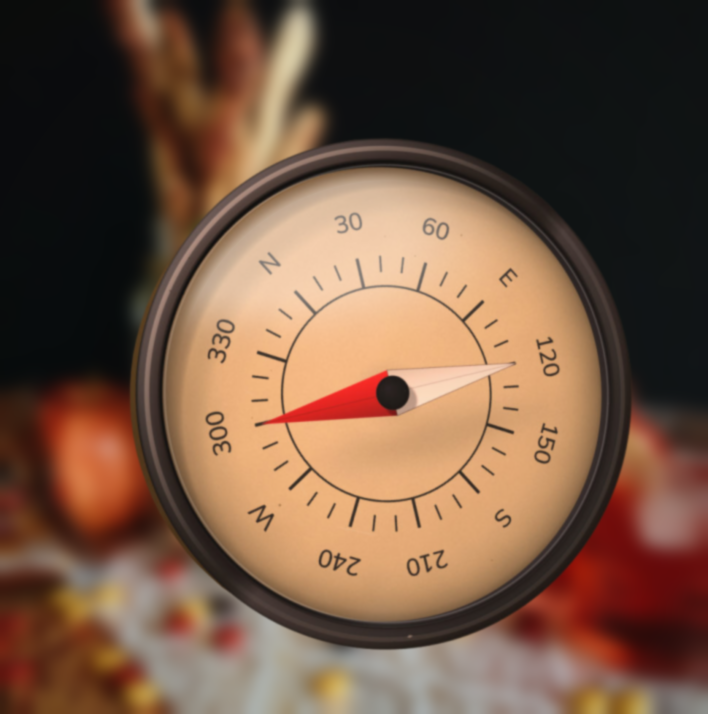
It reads 300 °
